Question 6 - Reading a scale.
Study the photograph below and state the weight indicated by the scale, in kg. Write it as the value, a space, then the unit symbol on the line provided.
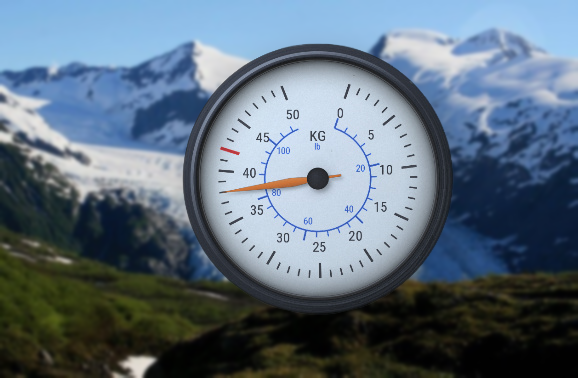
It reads 38 kg
